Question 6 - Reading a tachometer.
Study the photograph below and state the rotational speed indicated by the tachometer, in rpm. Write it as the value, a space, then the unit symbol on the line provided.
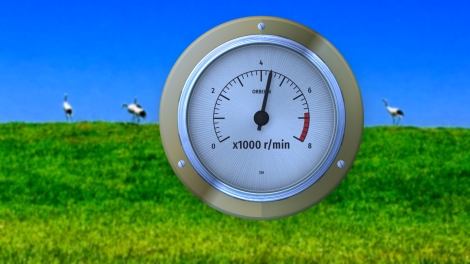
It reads 4400 rpm
